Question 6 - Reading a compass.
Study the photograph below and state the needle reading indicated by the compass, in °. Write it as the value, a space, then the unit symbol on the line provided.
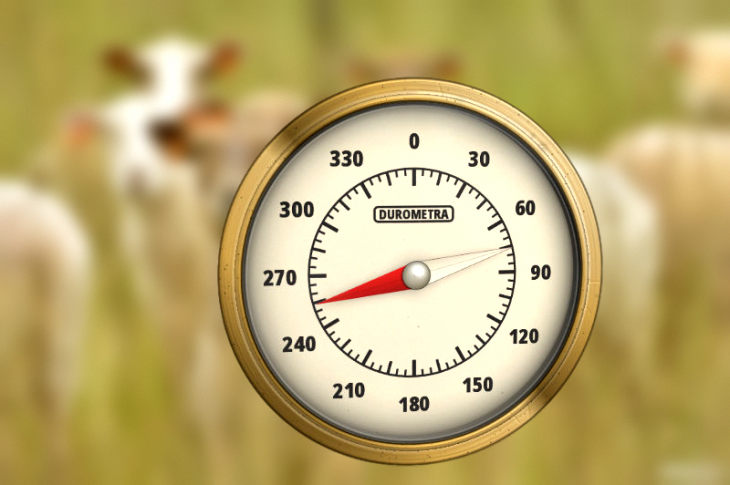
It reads 255 °
